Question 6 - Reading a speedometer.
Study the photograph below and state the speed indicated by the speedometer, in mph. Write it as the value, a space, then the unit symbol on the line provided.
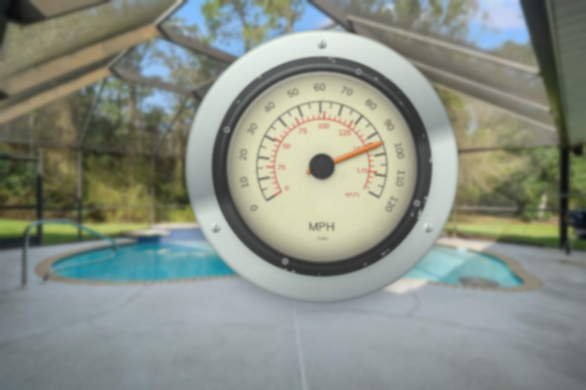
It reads 95 mph
